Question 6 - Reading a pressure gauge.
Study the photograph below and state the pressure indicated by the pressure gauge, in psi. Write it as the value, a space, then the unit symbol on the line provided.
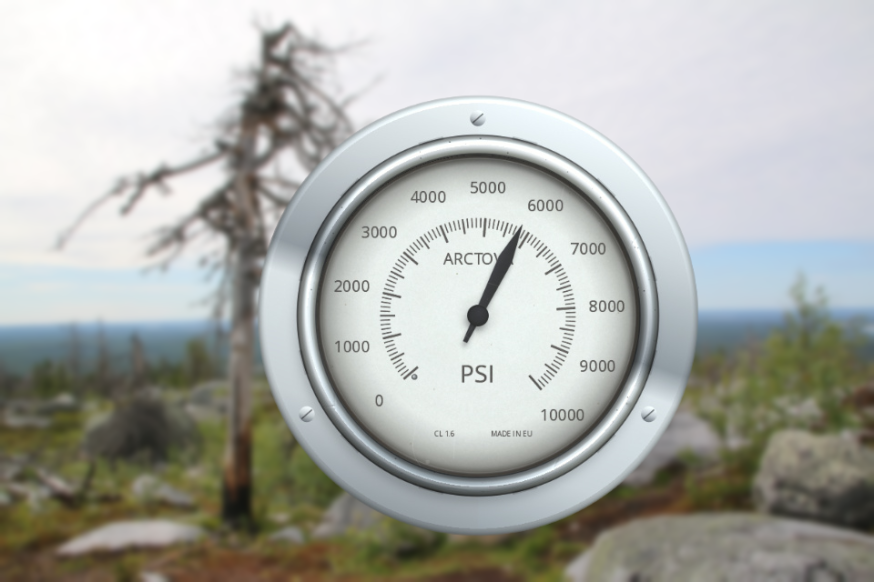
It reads 5800 psi
